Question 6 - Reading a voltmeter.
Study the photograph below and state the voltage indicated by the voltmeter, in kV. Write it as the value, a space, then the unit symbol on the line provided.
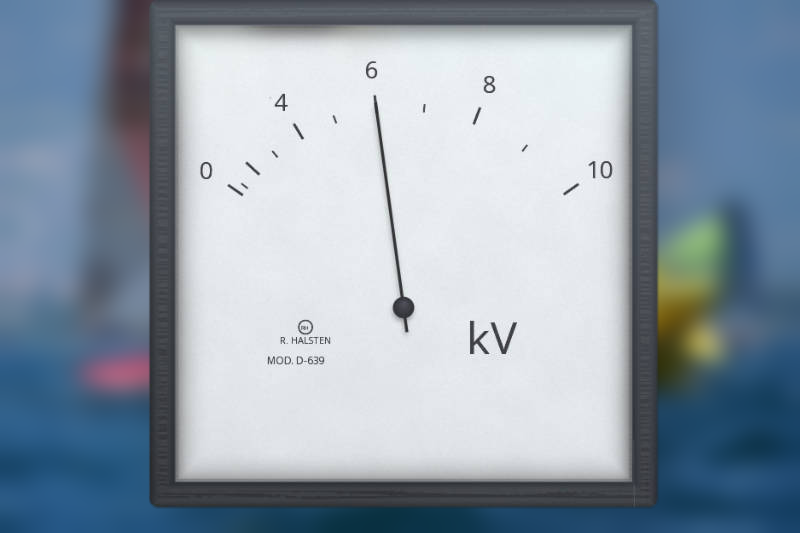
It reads 6 kV
